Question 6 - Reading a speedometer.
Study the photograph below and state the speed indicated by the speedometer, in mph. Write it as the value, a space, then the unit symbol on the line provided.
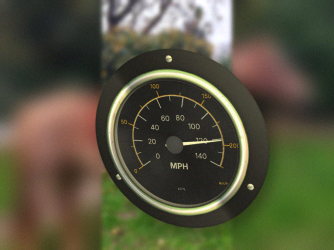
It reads 120 mph
